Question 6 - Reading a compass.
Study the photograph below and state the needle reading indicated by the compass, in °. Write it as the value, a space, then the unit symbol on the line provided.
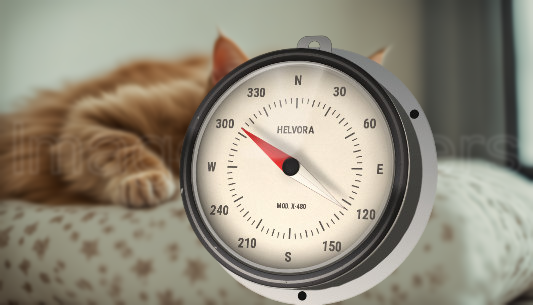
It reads 305 °
